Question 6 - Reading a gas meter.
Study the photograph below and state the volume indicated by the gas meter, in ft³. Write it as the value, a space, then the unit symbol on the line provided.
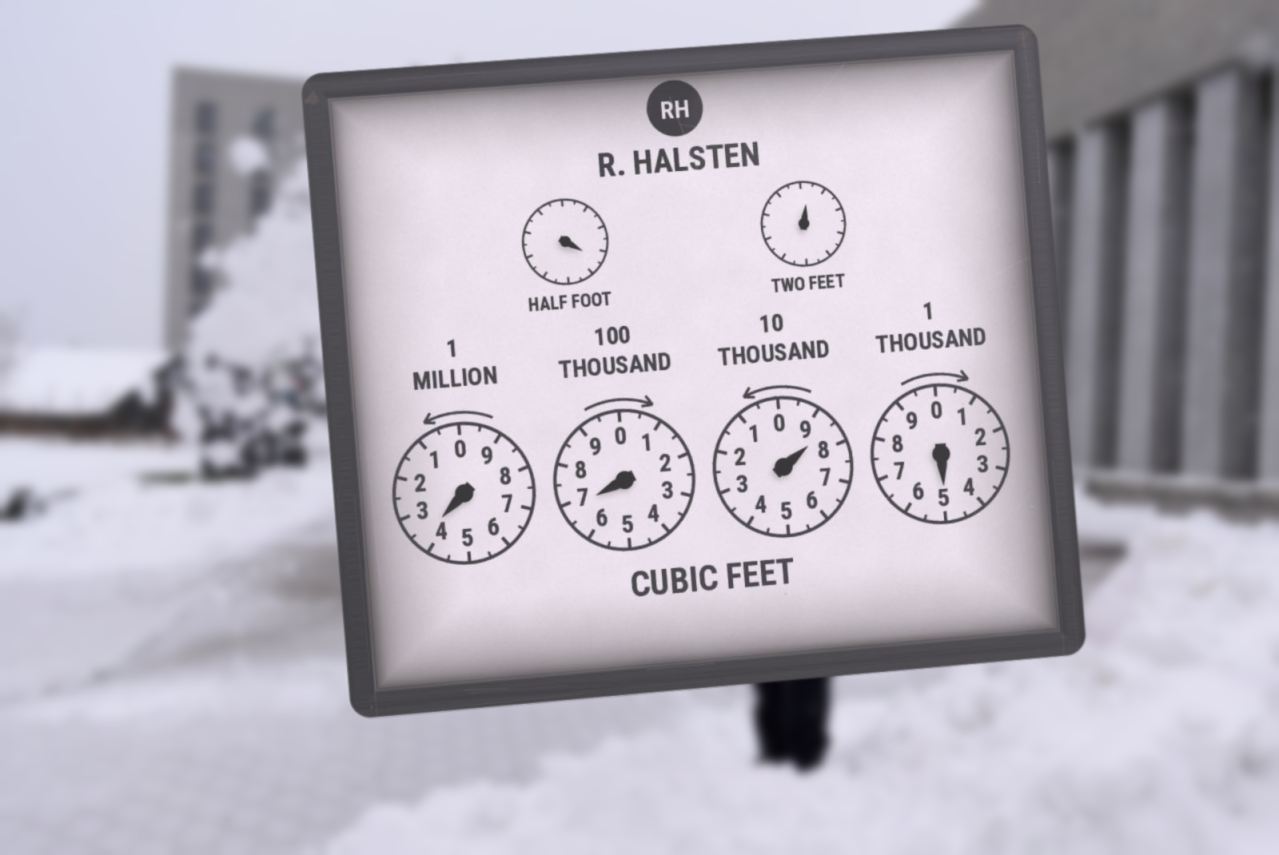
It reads 368500 ft³
